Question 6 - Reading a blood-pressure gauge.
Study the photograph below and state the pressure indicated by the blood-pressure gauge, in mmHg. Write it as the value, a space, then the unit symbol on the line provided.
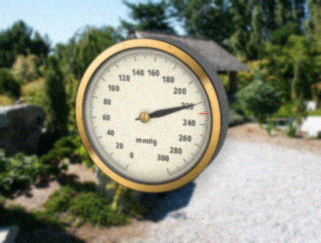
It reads 220 mmHg
